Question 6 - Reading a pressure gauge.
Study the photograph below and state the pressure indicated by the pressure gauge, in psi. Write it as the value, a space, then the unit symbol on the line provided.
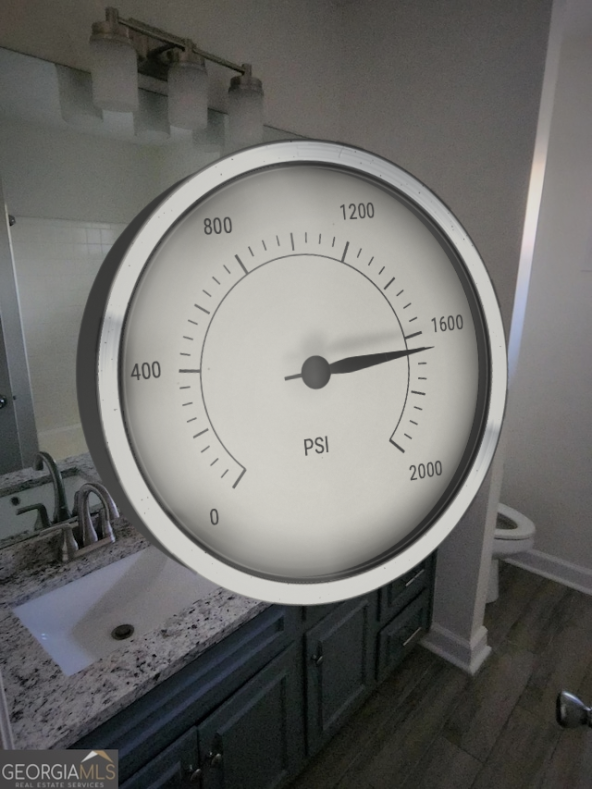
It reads 1650 psi
